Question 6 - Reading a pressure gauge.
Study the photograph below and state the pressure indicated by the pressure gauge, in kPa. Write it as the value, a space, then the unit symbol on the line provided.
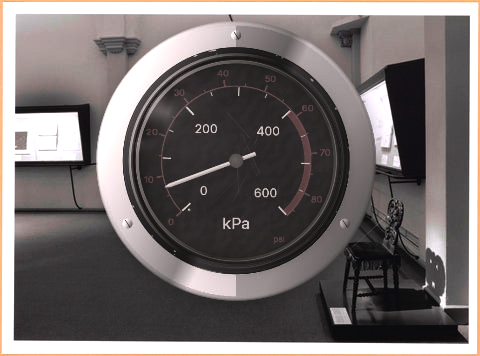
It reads 50 kPa
